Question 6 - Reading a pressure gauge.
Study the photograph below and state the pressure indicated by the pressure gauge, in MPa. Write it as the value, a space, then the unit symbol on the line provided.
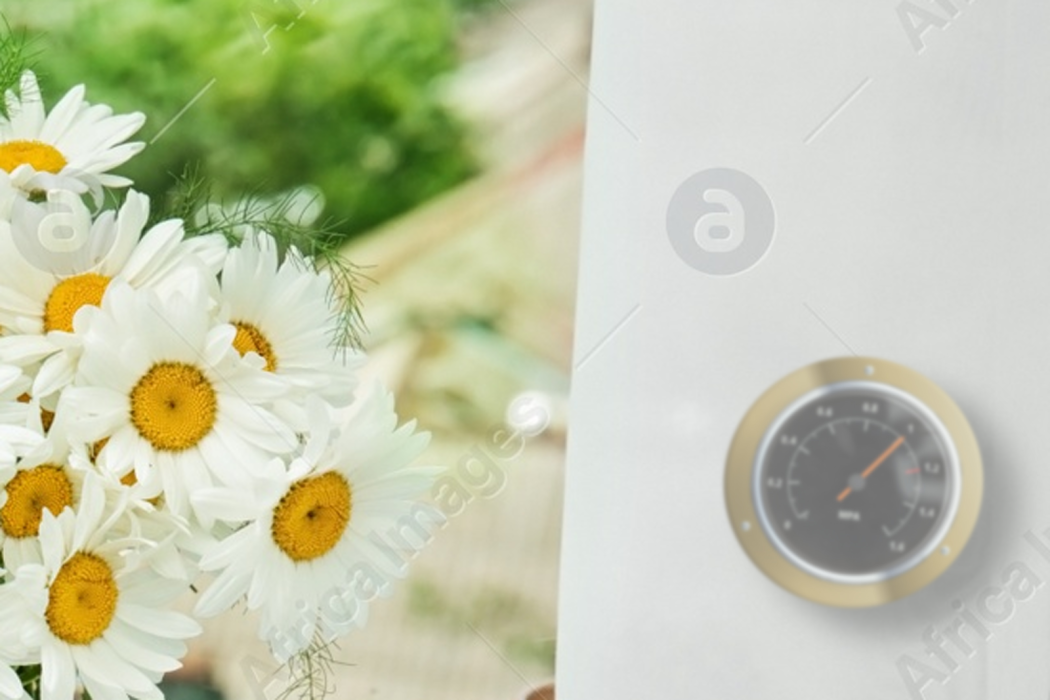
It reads 1 MPa
